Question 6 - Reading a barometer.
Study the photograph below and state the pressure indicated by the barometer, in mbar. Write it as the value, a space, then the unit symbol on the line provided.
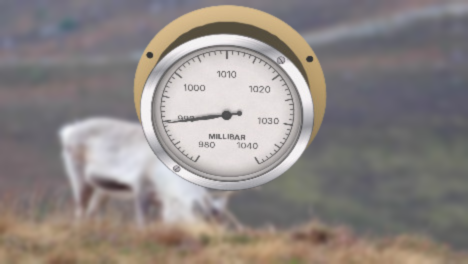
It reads 990 mbar
